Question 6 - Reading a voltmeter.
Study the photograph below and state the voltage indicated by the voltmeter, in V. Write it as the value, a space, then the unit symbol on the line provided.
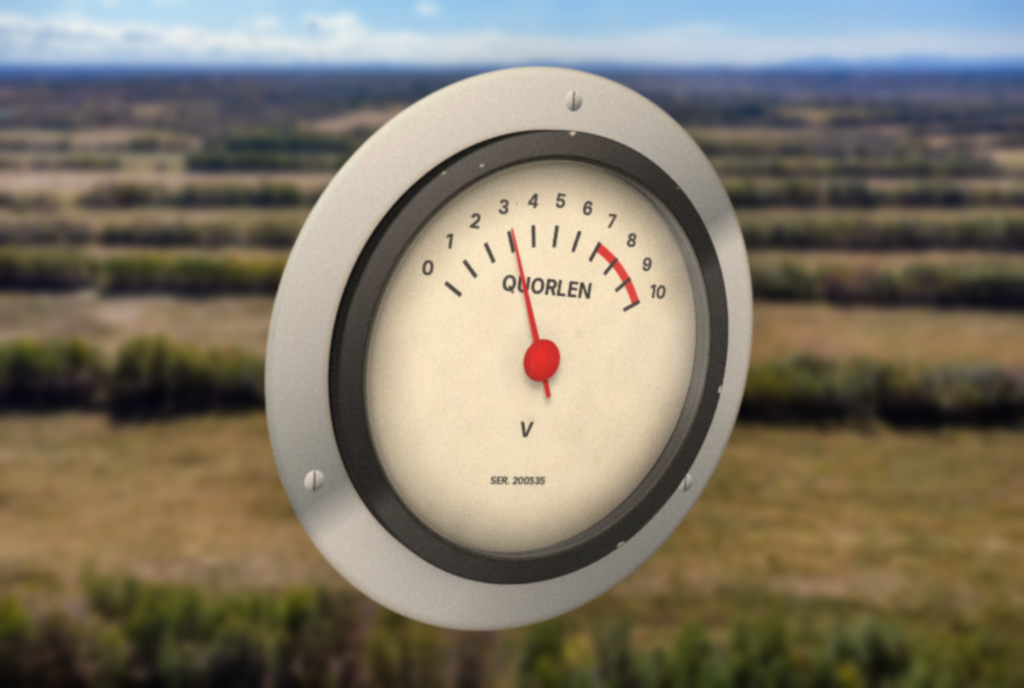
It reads 3 V
